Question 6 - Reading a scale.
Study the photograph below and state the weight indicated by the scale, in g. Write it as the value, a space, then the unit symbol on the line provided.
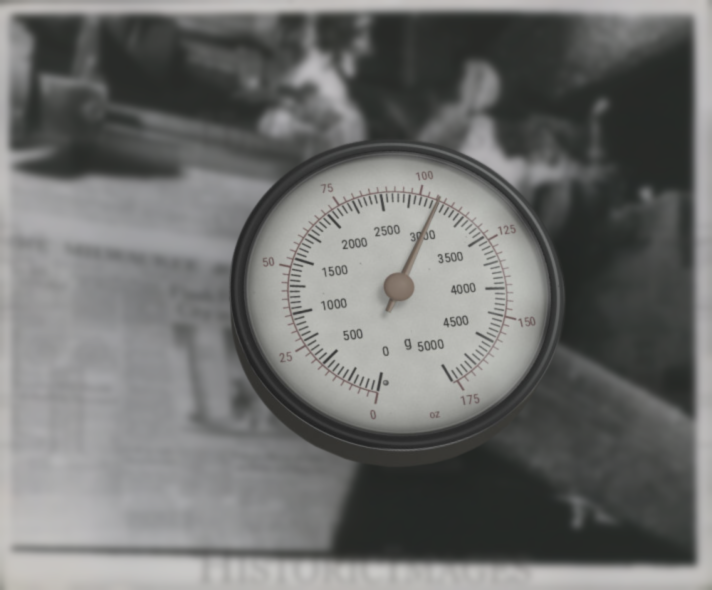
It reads 3000 g
